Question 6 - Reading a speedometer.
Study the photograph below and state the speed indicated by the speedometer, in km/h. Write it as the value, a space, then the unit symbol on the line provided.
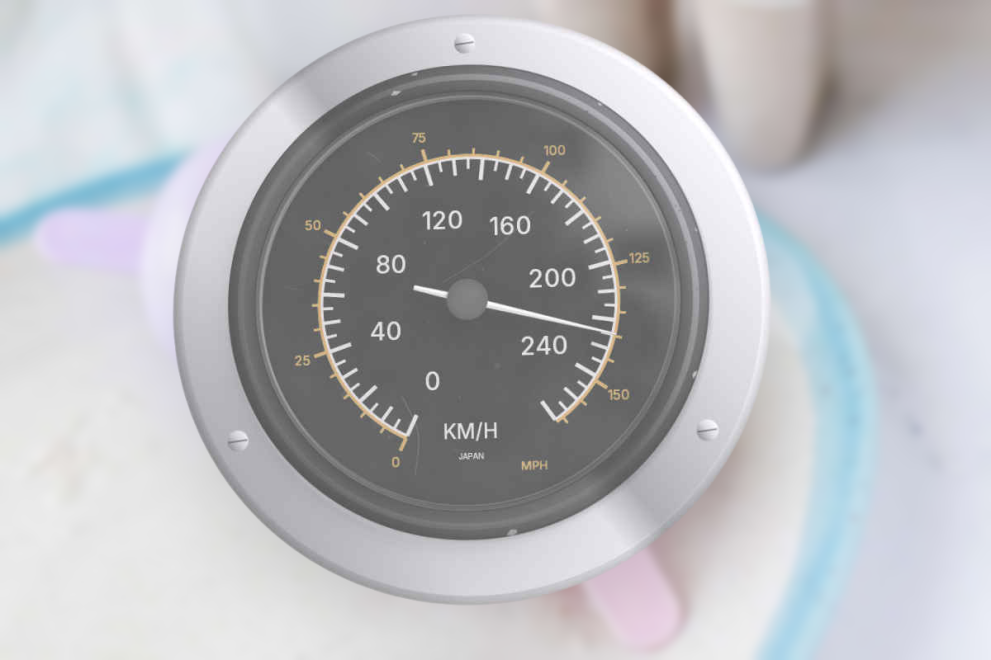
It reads 225 km/h
